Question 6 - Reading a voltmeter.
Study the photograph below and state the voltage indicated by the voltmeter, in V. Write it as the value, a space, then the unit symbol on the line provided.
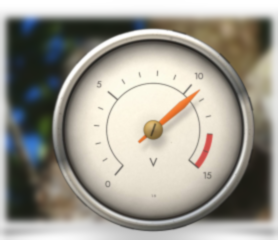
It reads 10.5 V
